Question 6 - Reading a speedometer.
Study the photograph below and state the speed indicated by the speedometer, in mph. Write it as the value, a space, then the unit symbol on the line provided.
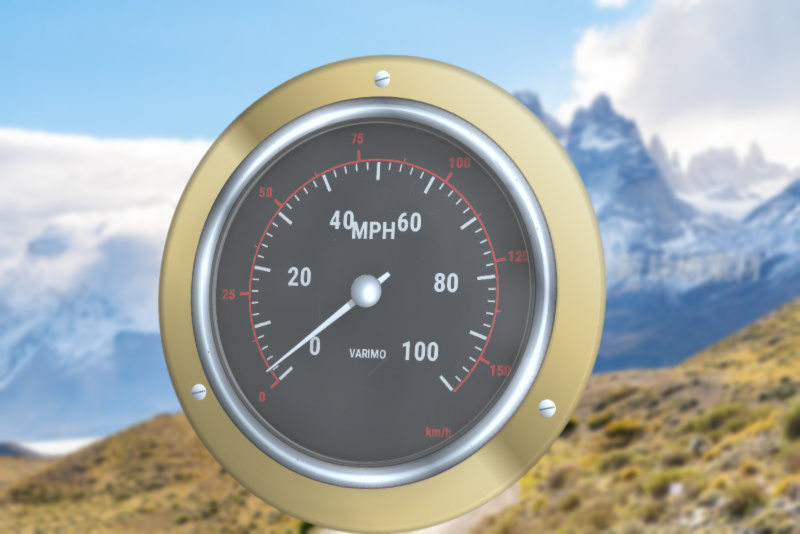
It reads 2 mph
